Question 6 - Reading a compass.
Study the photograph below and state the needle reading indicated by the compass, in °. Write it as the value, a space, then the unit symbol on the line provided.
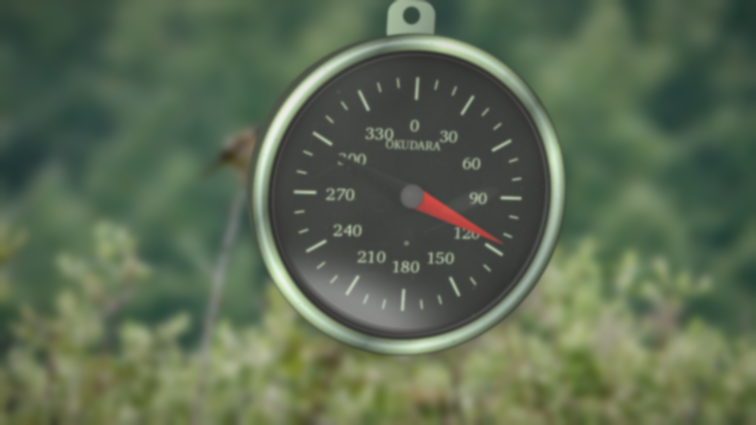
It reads 115 °
